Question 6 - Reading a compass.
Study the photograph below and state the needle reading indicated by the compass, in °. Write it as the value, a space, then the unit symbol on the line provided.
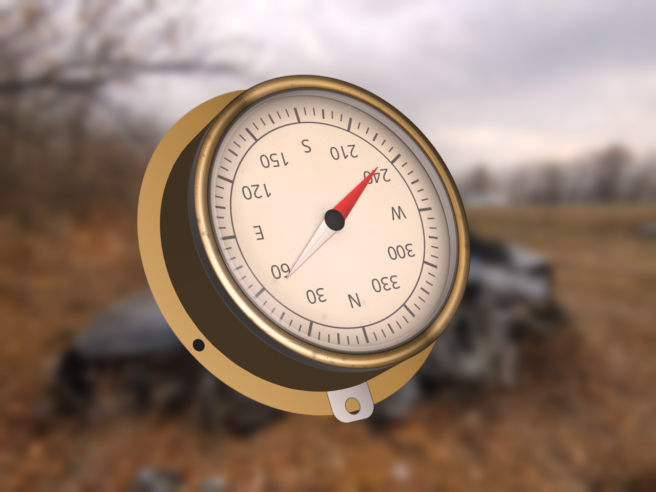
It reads 235 °
